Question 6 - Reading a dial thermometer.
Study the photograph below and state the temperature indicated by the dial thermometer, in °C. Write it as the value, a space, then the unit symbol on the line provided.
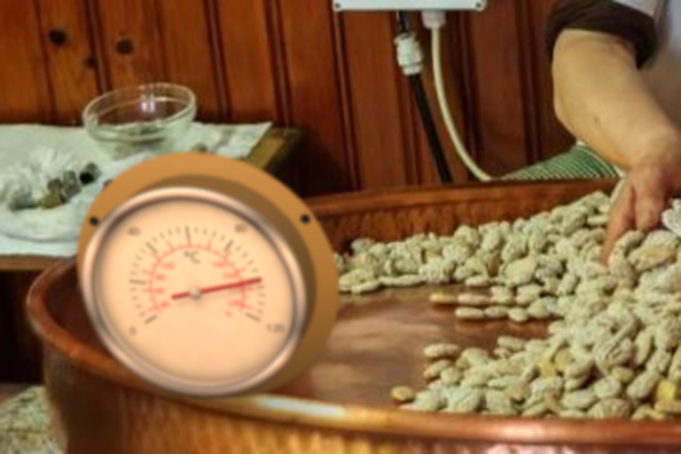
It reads 100 °C
